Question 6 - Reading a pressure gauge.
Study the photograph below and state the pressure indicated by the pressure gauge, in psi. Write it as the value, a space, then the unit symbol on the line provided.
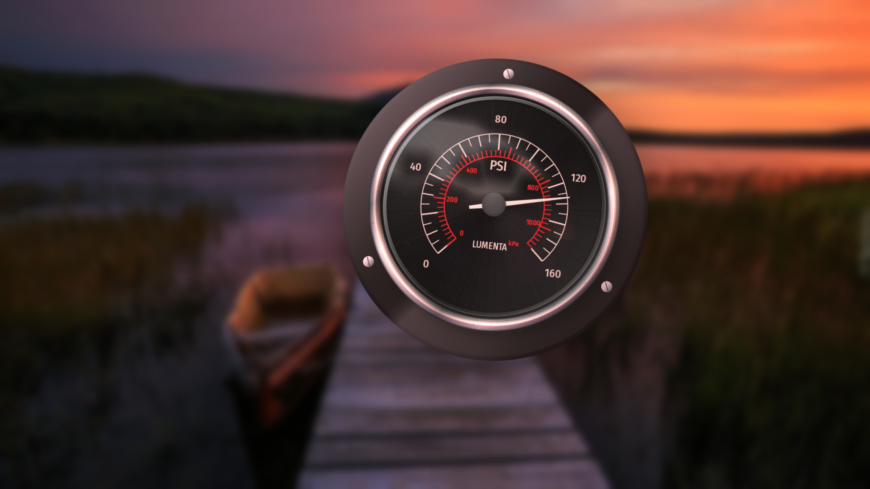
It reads 127.5 psi
